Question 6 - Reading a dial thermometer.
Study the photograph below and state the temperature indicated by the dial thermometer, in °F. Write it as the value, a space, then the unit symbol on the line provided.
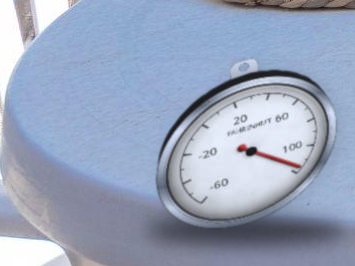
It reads 115 °F
